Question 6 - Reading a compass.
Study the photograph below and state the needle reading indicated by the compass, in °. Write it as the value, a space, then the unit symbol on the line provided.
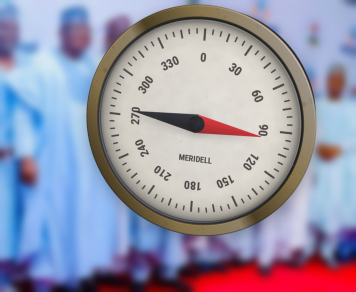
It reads 95 °
